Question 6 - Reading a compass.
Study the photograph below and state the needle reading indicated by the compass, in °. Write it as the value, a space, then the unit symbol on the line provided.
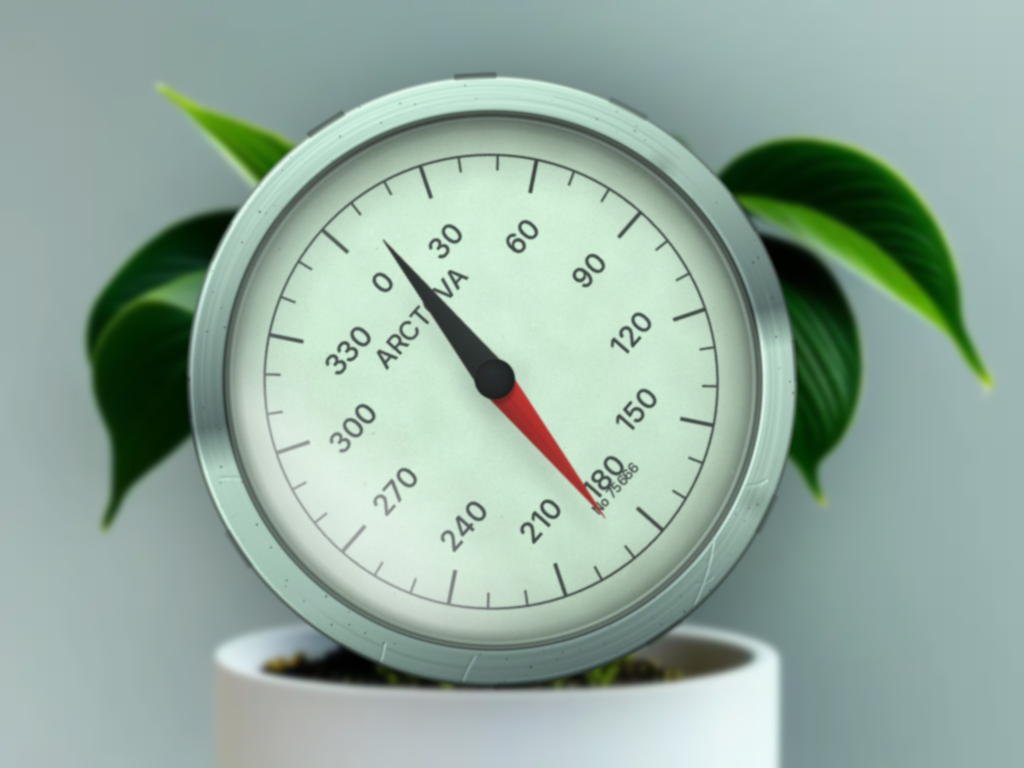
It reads 190 °
